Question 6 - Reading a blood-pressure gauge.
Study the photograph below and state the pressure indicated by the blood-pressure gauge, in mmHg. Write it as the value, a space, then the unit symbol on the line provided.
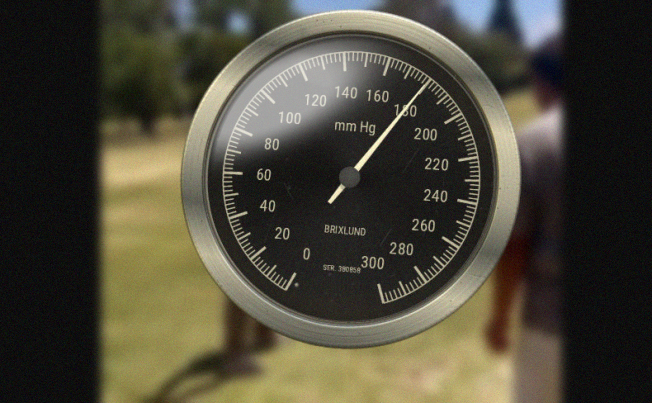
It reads 180 mmHg
